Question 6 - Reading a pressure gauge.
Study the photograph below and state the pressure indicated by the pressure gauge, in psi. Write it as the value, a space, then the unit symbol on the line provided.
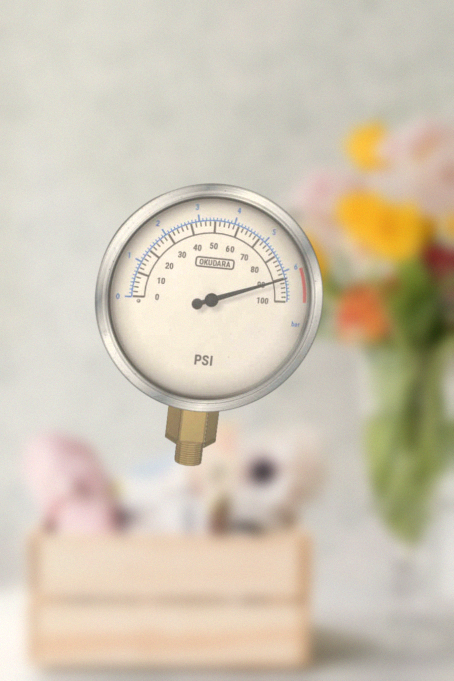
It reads 90 psi
